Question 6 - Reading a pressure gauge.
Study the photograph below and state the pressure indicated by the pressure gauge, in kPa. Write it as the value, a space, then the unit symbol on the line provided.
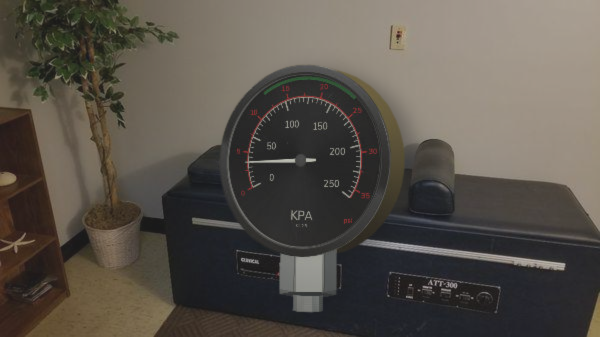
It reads 25 kPa
